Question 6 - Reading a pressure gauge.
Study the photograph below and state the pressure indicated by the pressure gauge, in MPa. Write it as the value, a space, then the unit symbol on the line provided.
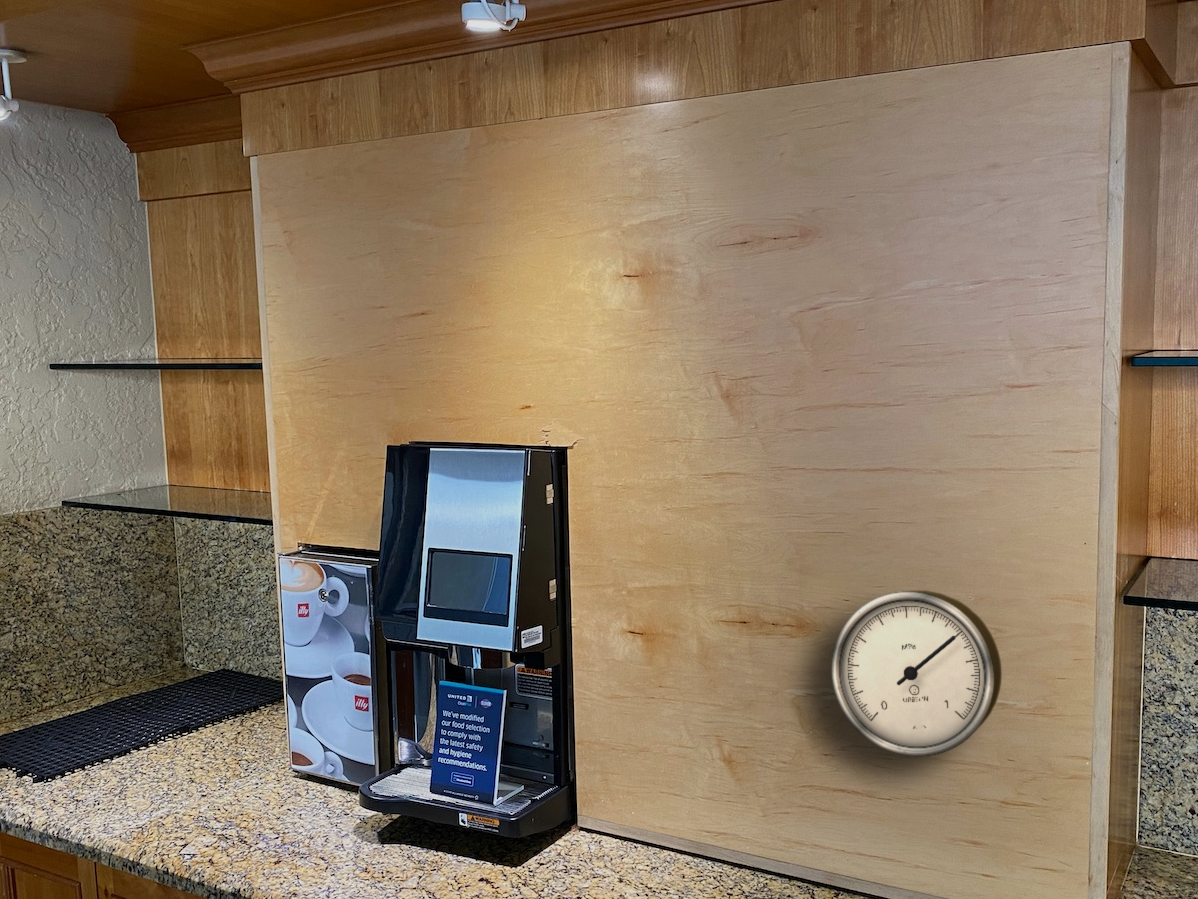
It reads 0.7 MPa
